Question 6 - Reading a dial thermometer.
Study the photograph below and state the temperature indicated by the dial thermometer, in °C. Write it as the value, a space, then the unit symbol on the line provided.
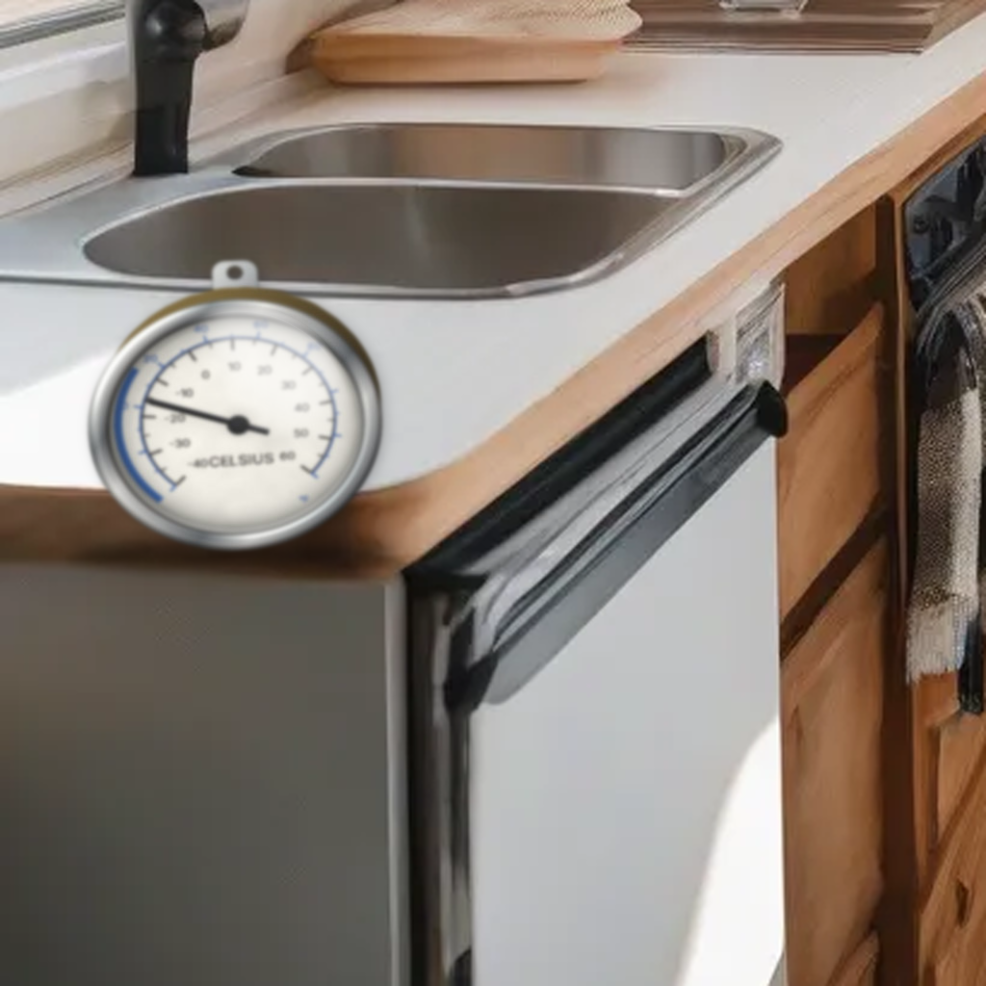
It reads -15 °C
